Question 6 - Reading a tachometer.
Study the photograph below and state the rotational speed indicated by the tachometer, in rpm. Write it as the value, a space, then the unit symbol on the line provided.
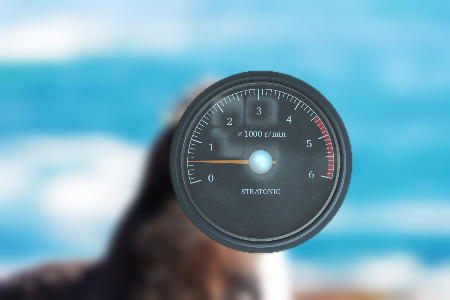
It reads 500 rpm
